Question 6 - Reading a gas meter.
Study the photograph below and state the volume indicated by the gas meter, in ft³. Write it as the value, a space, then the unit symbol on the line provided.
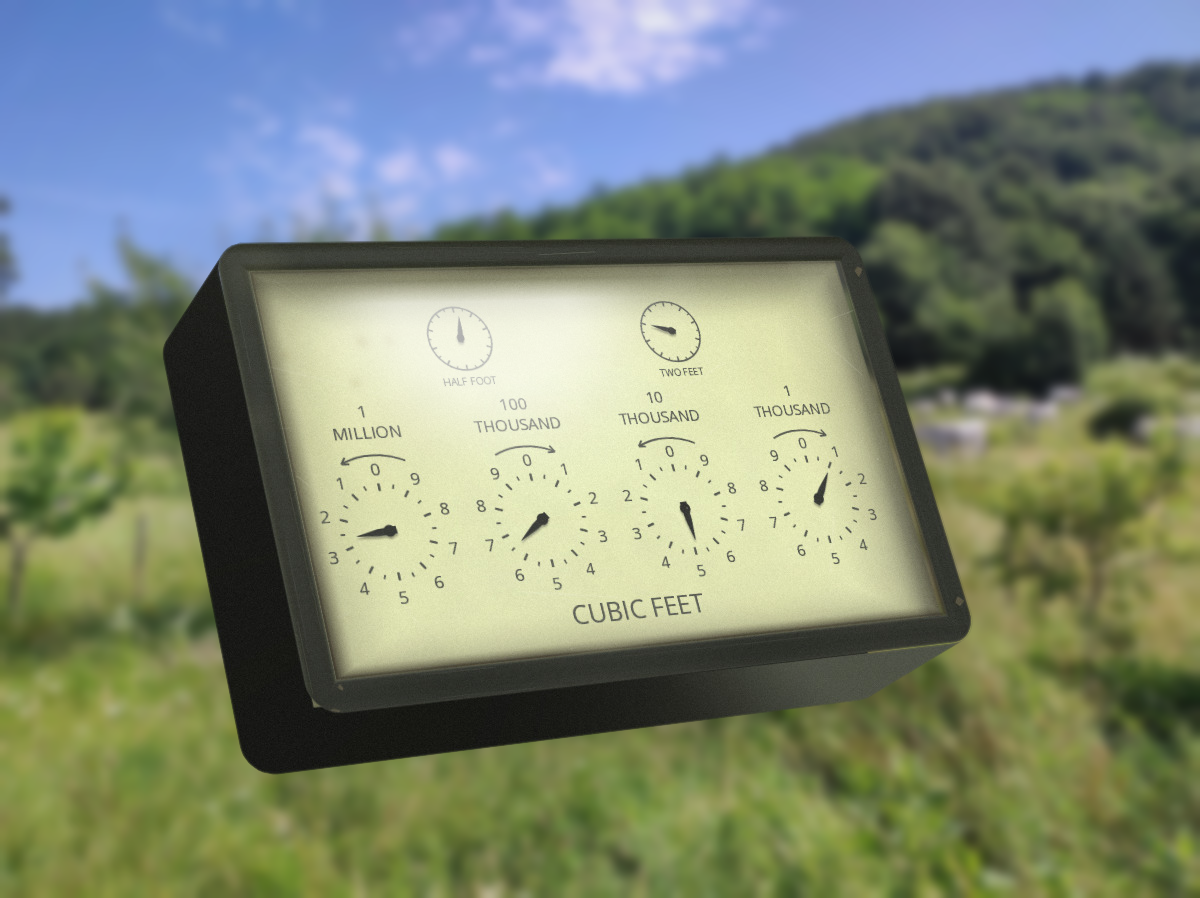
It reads 265100 ft³
